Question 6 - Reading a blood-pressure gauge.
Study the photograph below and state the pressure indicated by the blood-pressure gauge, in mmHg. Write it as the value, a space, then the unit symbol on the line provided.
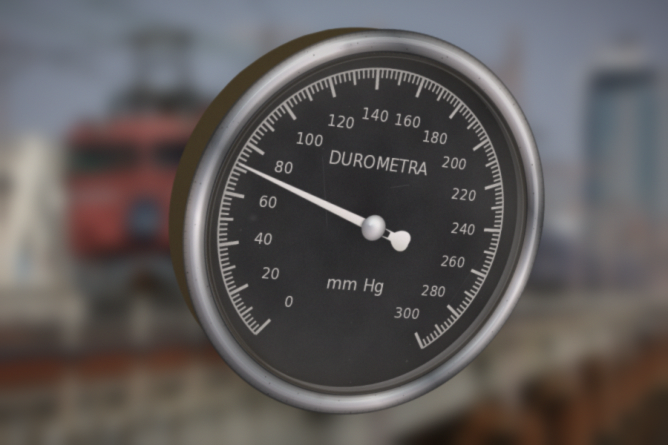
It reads 72 mmHg
